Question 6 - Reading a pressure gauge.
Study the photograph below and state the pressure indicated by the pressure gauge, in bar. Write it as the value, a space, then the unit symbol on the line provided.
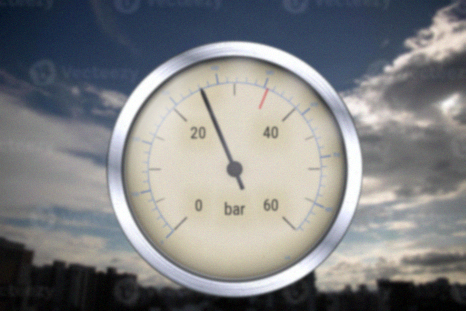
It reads 25 bar
